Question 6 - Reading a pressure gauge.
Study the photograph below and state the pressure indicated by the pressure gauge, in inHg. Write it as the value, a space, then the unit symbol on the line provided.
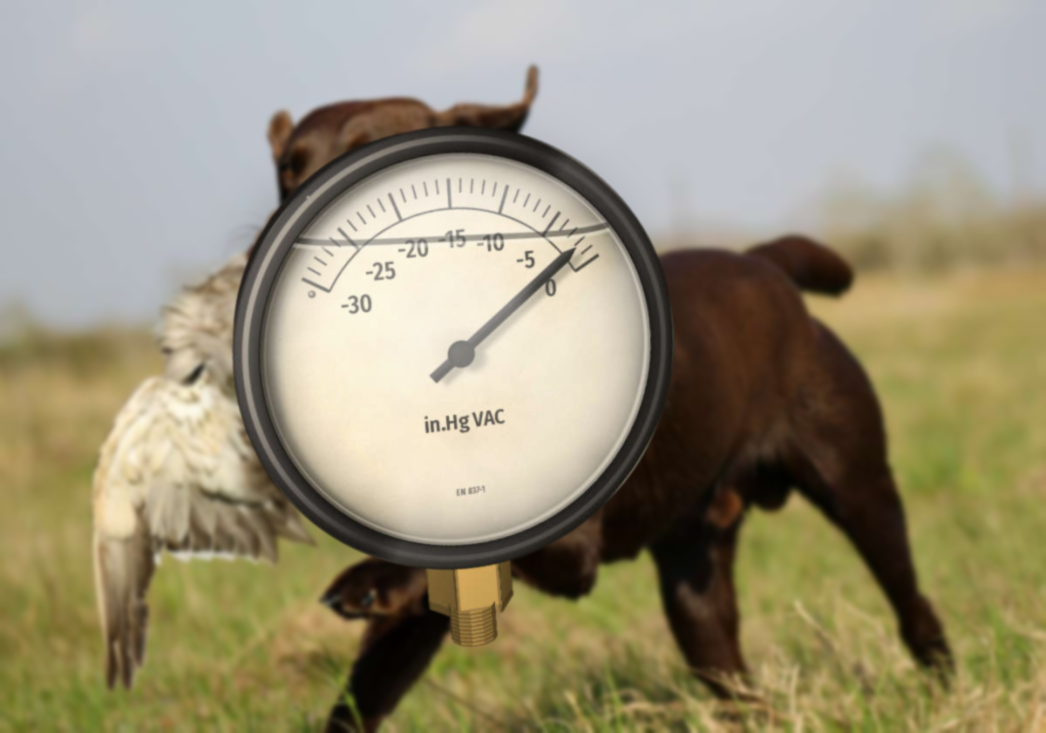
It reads -2 inHg
